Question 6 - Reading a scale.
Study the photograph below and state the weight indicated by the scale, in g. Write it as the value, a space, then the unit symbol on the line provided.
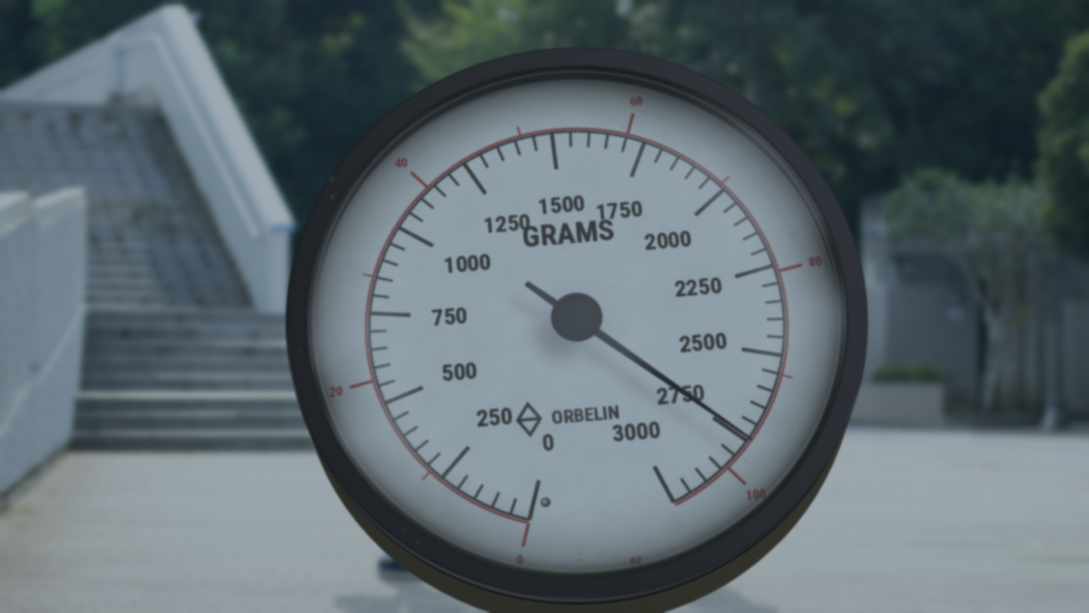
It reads 2750 g
